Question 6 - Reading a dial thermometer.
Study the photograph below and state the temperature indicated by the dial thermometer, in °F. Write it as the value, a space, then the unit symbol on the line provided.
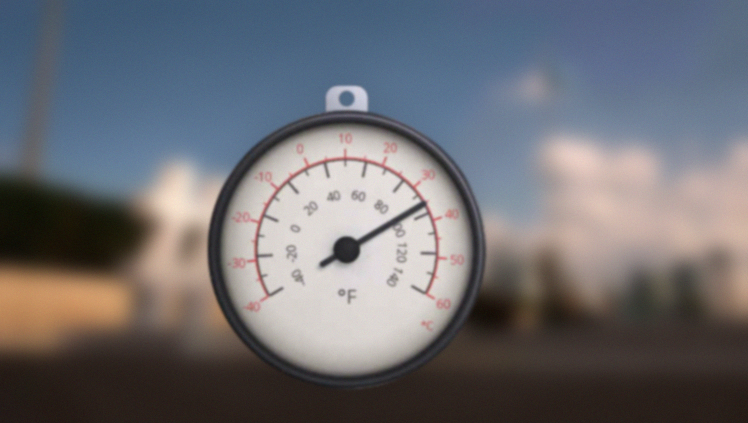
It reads 95 °F
